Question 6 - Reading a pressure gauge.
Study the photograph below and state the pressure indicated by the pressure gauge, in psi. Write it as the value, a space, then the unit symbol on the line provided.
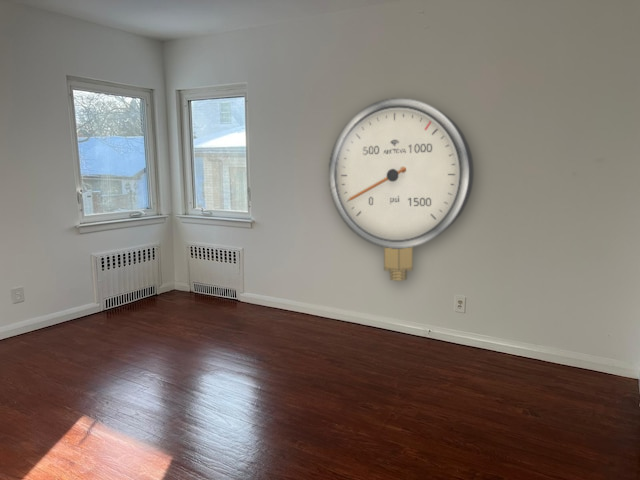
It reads 100 psi
